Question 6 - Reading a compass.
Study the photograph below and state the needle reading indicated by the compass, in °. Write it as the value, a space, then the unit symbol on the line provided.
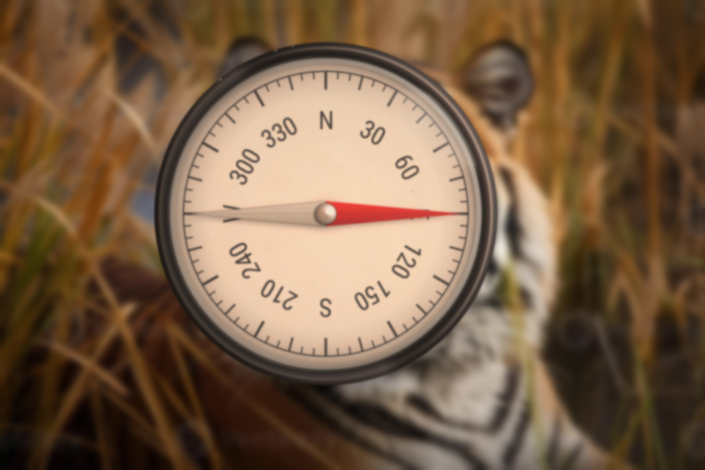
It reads 90 °
